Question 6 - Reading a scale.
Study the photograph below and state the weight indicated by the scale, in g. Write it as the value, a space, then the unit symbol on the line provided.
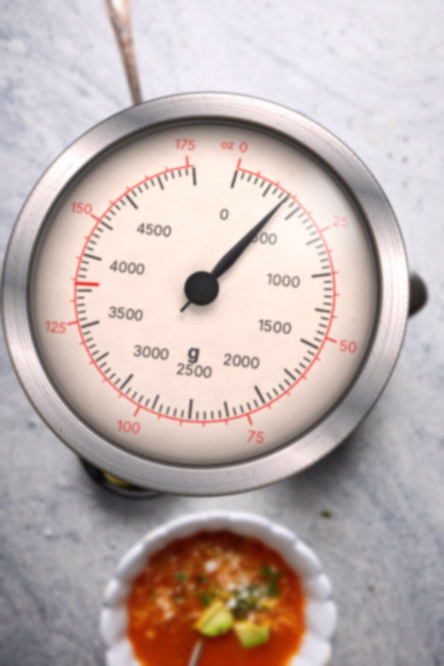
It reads 400 g
